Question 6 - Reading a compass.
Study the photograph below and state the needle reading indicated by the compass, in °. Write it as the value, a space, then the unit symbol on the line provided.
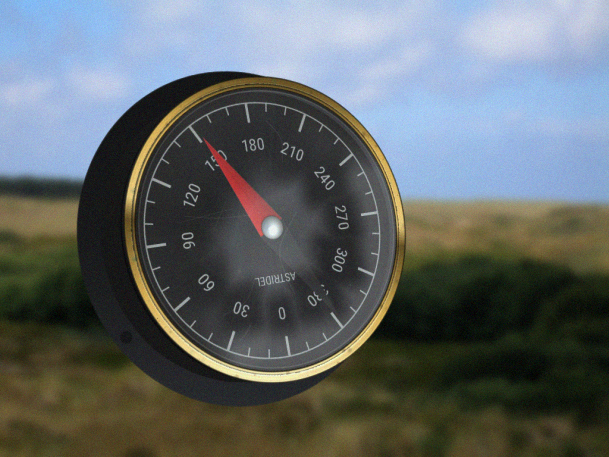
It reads 150 °
